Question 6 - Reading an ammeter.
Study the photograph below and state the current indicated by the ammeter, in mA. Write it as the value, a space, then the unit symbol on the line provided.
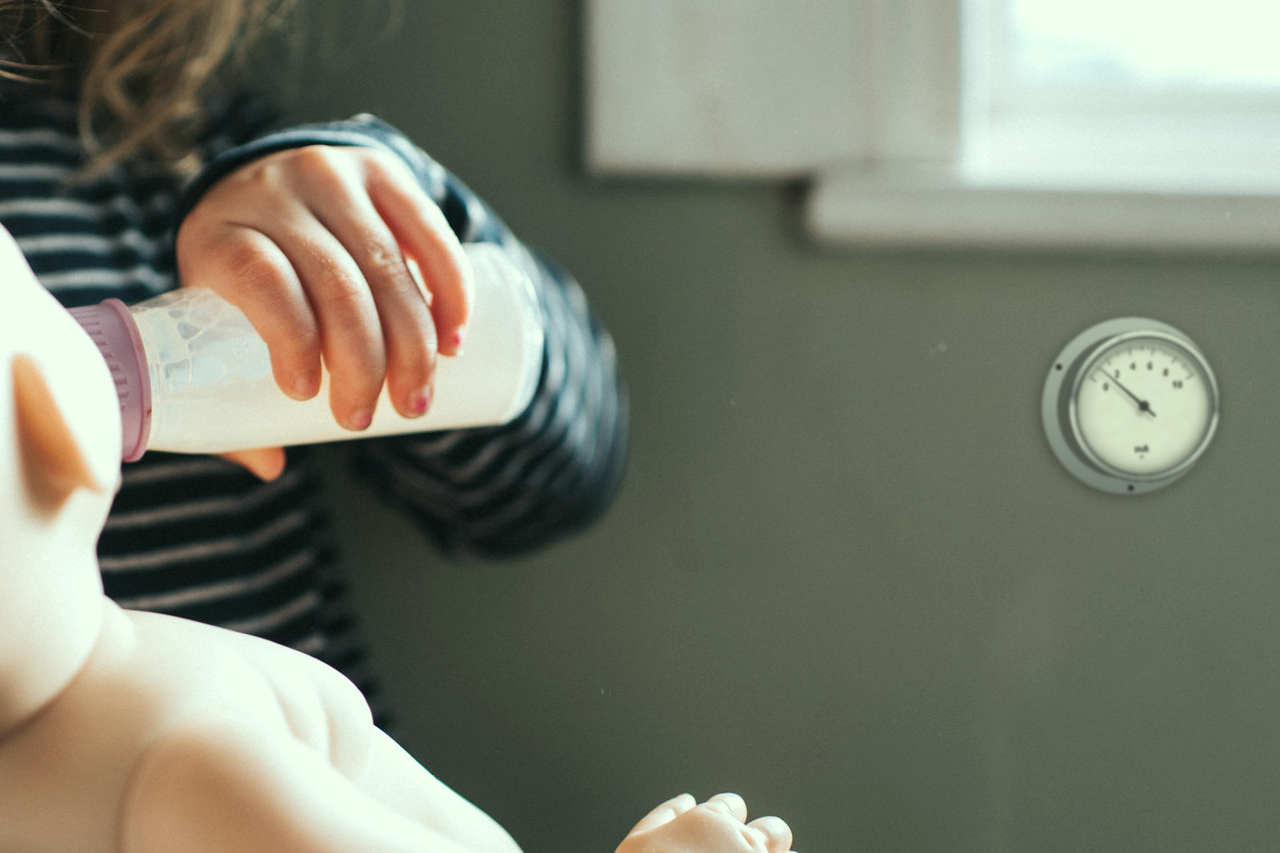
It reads 1 mA
